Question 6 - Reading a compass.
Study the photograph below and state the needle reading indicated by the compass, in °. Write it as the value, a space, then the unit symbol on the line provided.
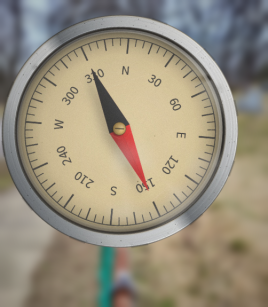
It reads 150 °
